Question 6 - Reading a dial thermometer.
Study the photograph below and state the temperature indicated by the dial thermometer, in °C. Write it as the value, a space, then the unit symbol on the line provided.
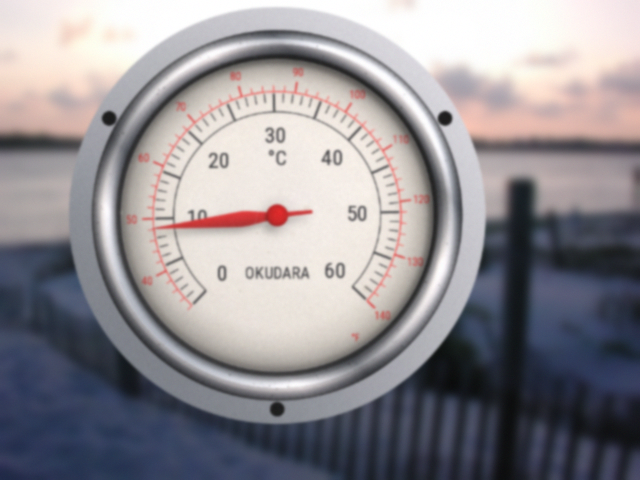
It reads 9 °C
